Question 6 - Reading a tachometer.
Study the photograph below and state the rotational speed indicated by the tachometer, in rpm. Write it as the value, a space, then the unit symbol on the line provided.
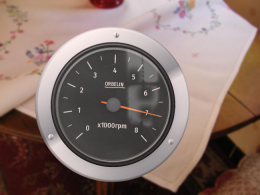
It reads 7000 rpm
